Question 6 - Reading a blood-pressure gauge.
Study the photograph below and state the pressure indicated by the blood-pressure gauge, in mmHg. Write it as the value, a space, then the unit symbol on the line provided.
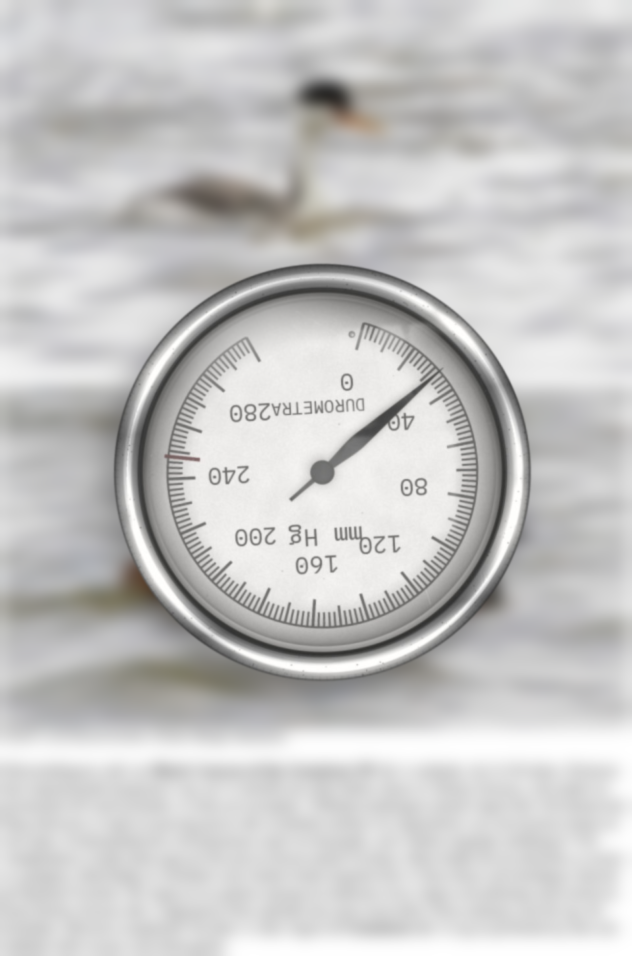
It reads 32 mmHg
